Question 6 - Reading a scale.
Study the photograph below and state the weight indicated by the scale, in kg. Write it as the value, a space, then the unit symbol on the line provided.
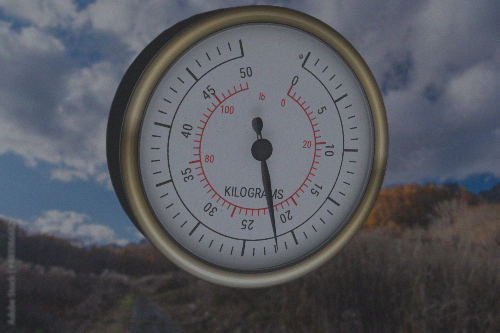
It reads 22 kg
